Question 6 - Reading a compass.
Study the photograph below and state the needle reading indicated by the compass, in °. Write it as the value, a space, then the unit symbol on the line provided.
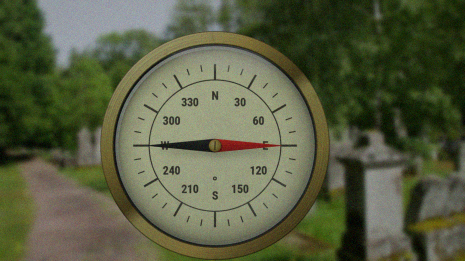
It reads 90 °
